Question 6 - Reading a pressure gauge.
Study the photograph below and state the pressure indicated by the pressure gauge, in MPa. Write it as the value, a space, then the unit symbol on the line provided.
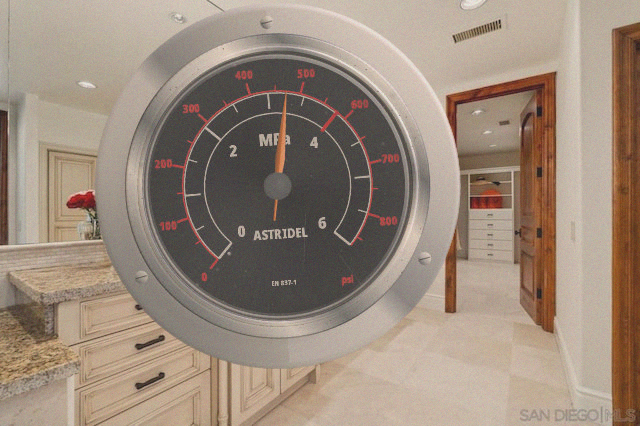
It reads 3.25 MPa
